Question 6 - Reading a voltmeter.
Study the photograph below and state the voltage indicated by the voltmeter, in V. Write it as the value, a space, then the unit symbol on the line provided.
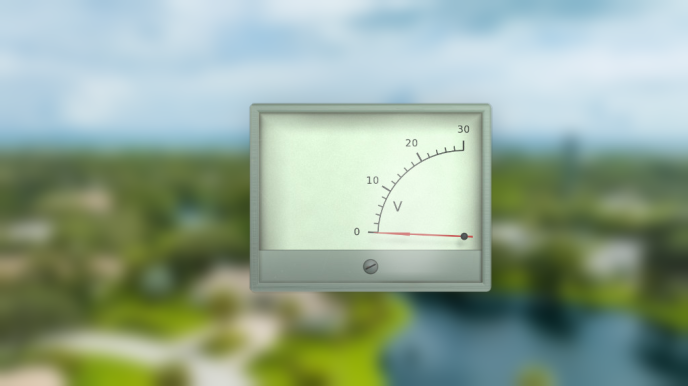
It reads 0 V
